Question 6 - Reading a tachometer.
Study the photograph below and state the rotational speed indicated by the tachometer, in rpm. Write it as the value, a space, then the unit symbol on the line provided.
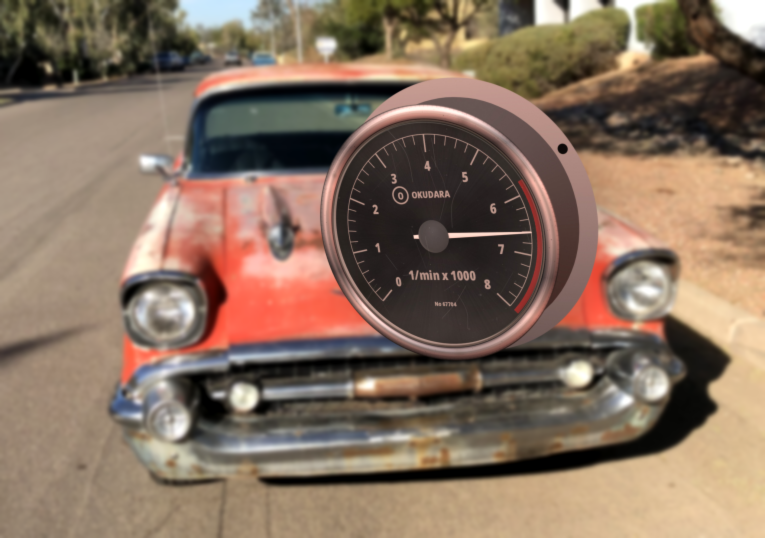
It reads 6600 rpm
